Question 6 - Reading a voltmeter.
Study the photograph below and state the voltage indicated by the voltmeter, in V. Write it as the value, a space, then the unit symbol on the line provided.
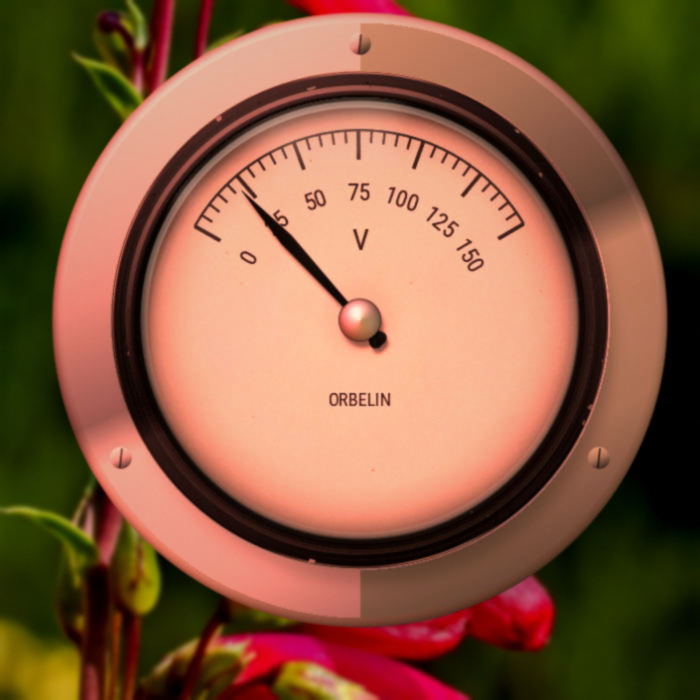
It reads 22.5 V
